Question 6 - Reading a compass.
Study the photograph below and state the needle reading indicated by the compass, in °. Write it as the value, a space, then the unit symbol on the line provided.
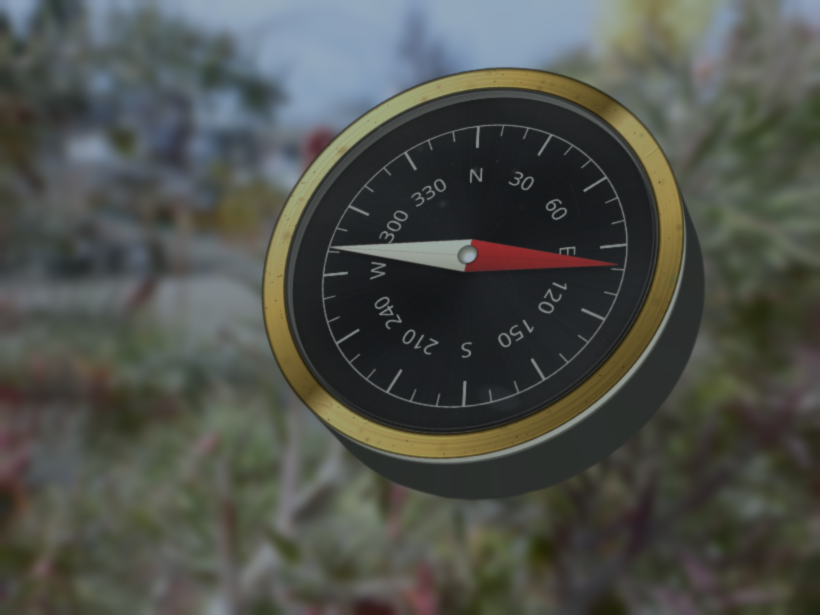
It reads 100 °
